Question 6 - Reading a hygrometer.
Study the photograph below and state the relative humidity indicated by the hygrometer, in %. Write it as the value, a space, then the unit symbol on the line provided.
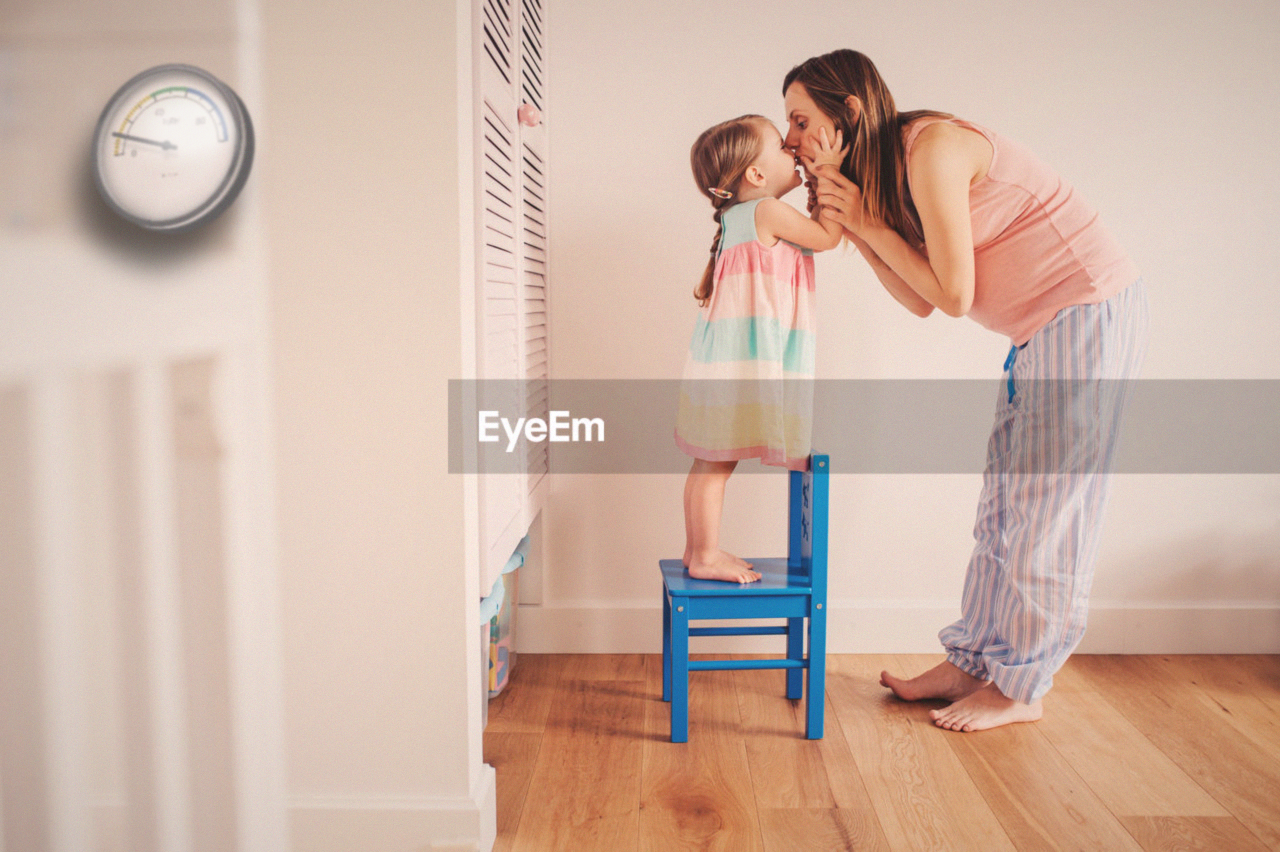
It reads 10 %
